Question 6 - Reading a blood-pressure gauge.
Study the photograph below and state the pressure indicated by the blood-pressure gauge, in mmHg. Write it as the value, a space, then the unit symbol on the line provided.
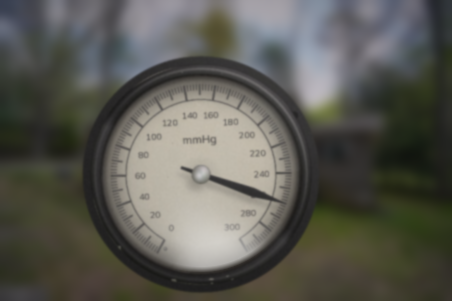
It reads 260 mmHg
